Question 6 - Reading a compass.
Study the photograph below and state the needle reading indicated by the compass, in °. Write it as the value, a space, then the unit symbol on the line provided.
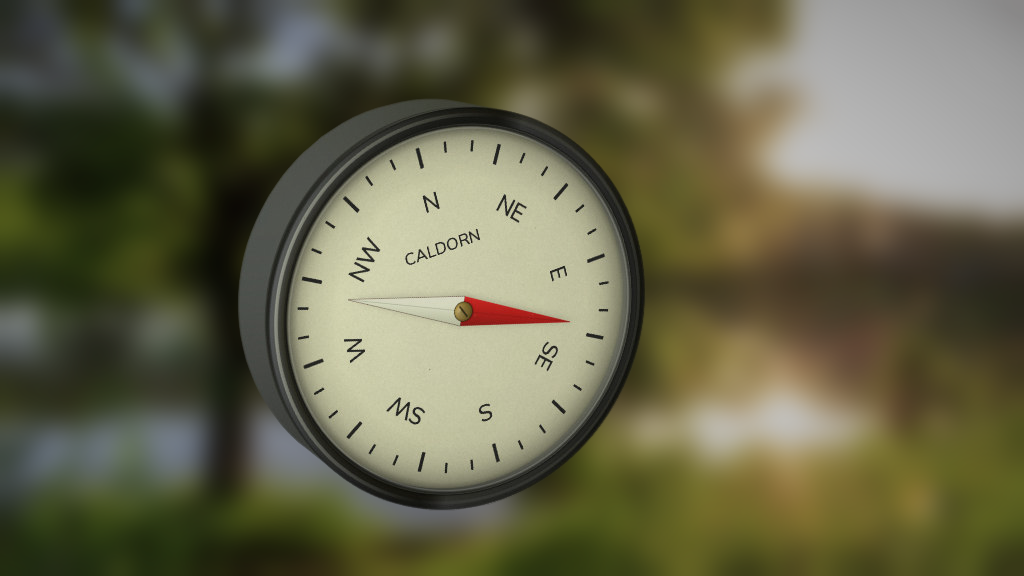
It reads 115 °
